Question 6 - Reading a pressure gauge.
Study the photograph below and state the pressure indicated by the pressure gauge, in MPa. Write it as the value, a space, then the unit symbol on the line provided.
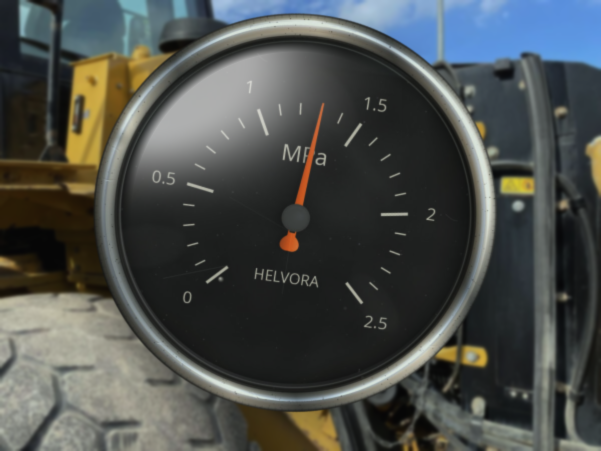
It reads 1.3 MPa
